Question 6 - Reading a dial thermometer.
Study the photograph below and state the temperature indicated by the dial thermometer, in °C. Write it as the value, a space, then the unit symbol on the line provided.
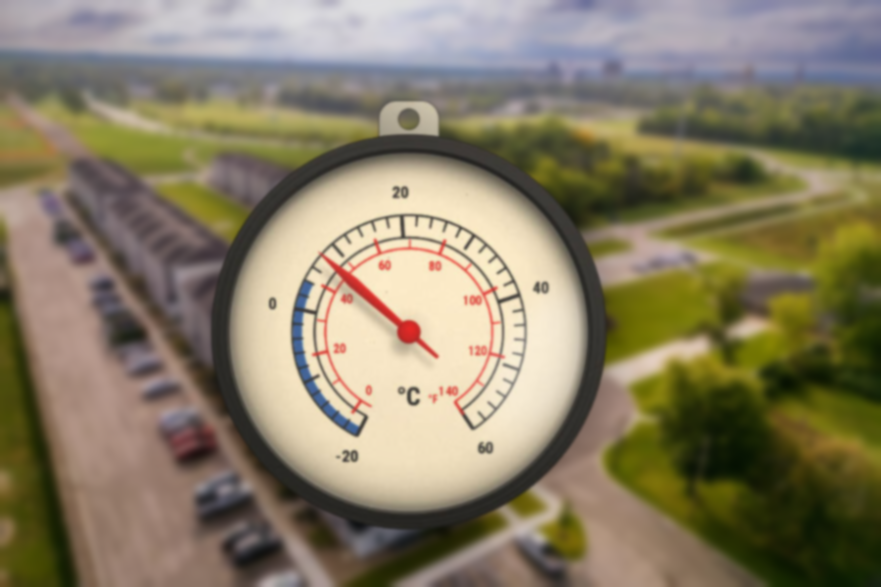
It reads 8 °C
